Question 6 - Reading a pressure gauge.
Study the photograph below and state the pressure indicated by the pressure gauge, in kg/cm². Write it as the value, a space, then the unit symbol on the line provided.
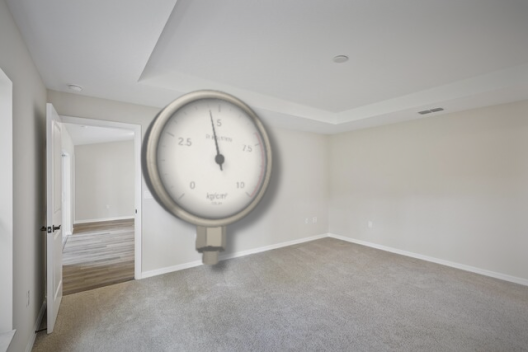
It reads 4.5 kg/cm²
